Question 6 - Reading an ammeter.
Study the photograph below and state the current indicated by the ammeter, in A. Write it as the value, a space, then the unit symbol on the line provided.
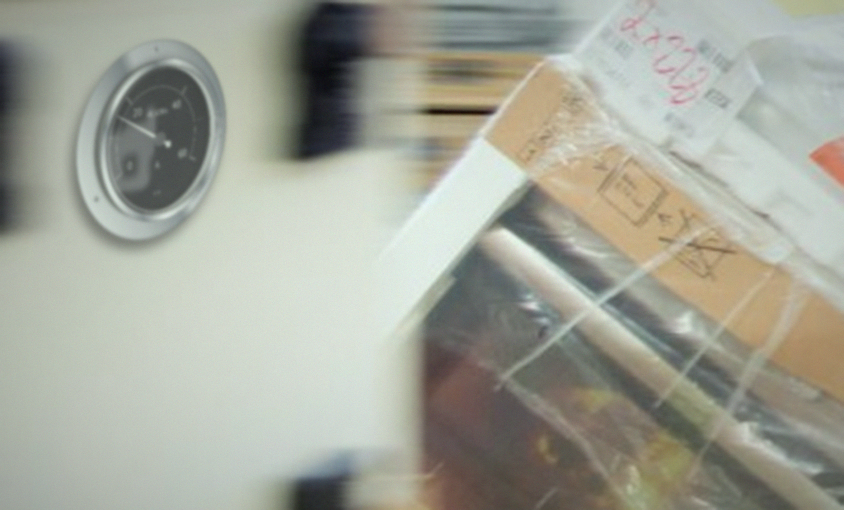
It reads 15 A
